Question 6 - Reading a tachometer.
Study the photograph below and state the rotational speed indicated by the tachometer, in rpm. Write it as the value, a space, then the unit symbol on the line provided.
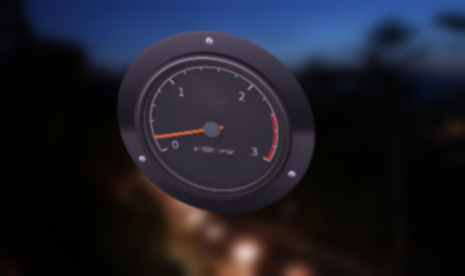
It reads 200 rpm
